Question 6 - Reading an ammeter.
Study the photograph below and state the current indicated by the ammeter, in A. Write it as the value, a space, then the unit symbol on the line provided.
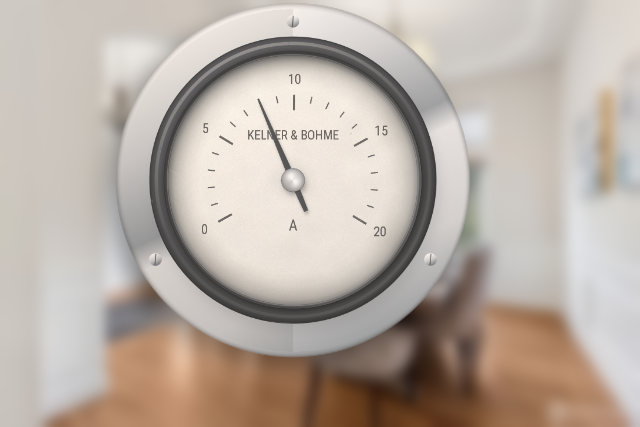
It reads 8 A
